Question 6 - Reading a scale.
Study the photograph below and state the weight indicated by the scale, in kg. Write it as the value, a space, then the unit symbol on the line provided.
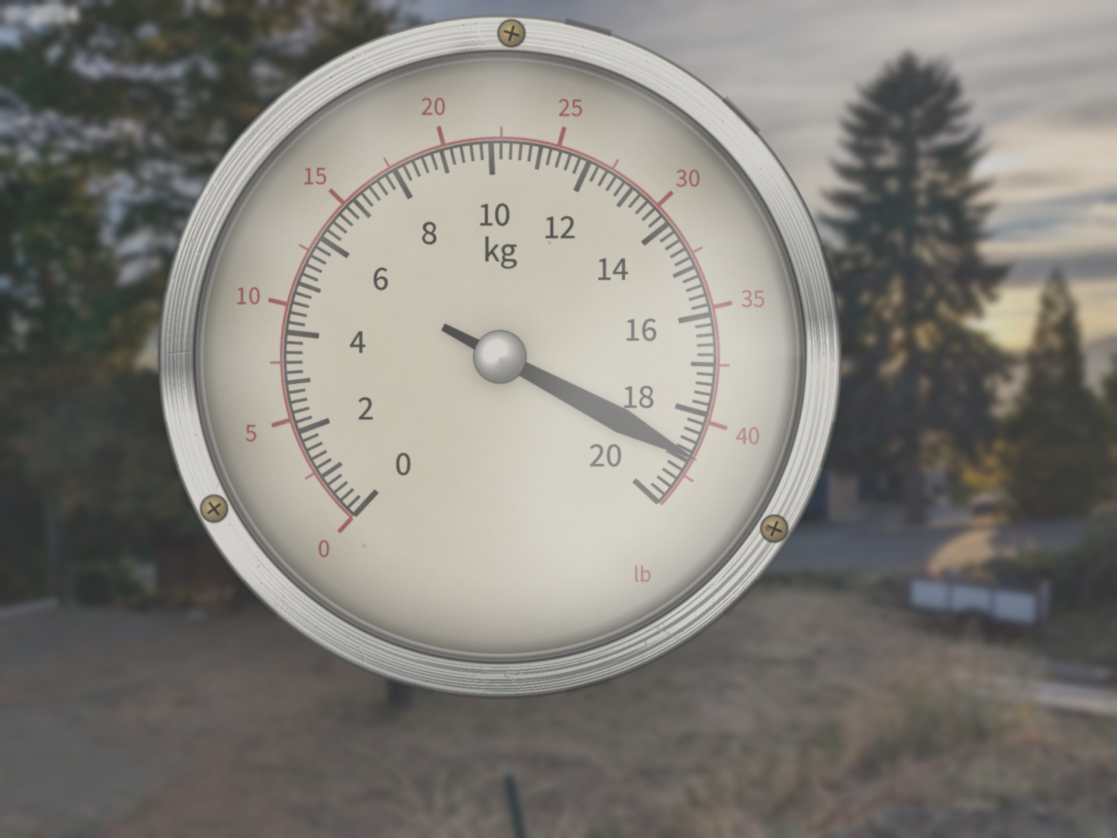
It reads 18.9 kg
